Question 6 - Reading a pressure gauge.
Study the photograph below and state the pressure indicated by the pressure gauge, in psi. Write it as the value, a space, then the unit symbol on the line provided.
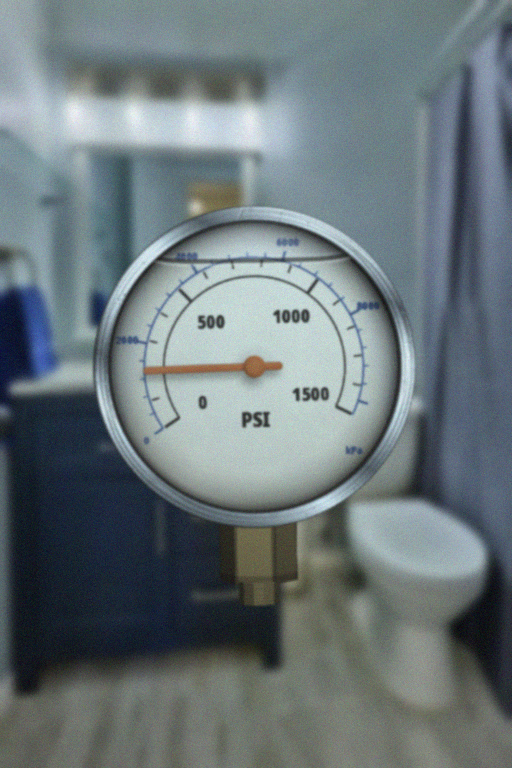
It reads 200 psi
